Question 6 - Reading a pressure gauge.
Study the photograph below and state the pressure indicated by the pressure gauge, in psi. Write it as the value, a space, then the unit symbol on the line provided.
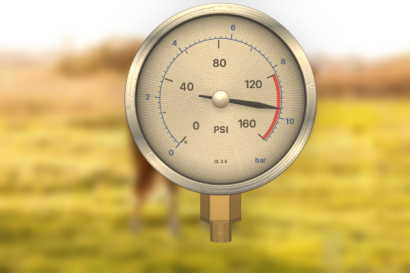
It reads 140 psi
